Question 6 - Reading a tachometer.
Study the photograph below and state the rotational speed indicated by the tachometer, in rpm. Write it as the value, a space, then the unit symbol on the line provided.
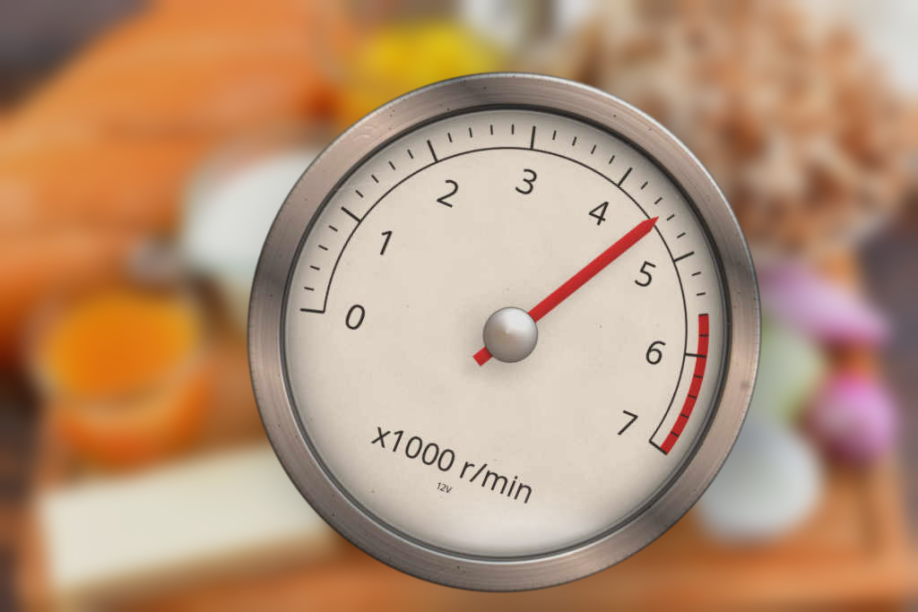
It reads 4500 rpm
